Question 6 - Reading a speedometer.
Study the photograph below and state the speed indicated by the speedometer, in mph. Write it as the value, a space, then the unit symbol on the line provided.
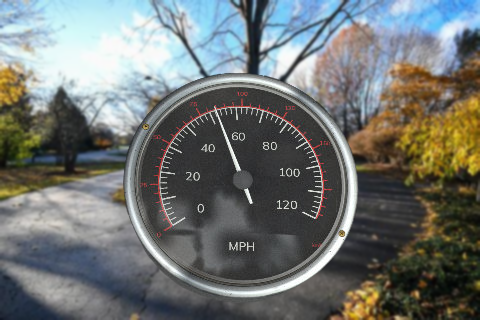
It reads 52 mph
